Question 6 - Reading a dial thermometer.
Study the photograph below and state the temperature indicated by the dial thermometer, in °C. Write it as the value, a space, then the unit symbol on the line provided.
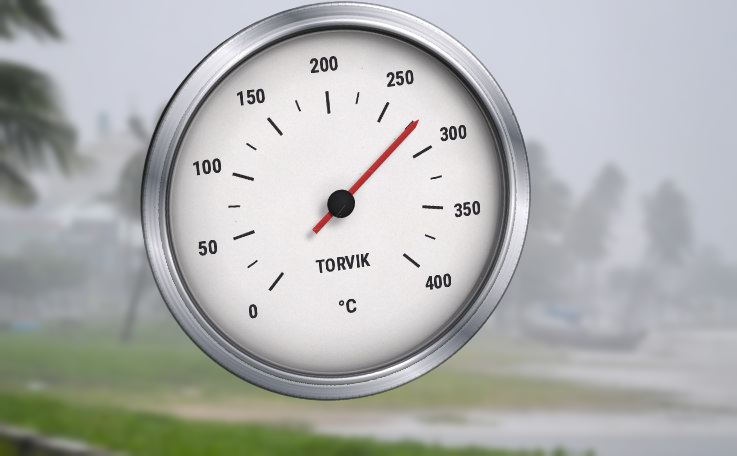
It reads 275 °C
